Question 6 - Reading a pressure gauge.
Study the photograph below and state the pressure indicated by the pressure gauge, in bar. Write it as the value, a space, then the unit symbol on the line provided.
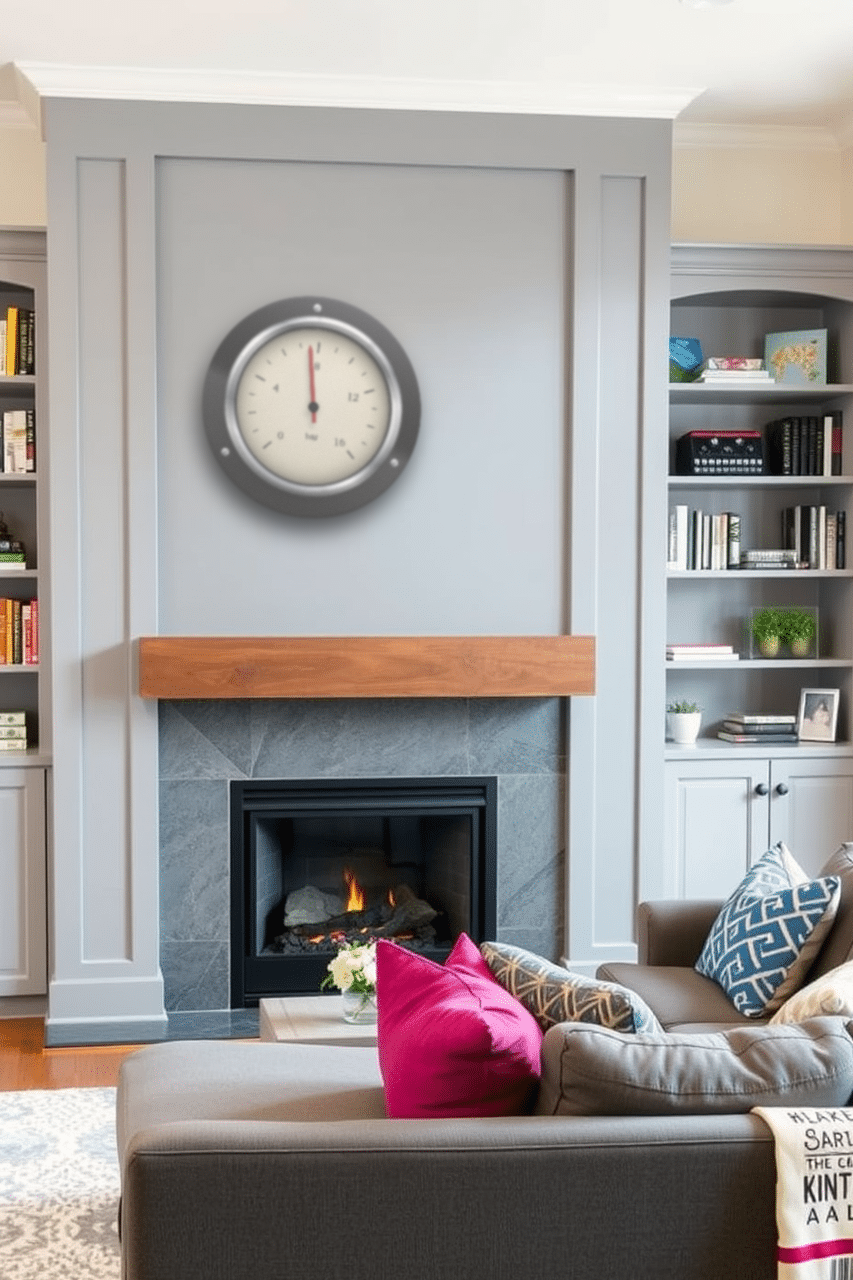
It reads 7.5 bar
